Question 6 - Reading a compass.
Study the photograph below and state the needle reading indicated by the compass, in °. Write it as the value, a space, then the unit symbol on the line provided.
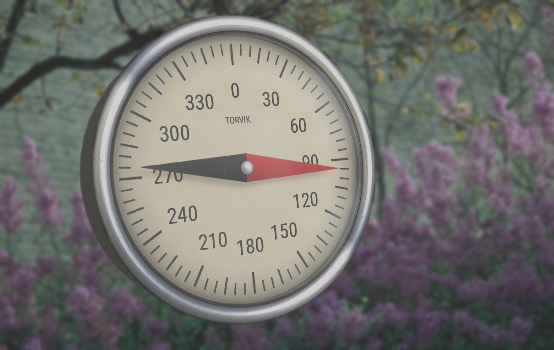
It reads 95 °
